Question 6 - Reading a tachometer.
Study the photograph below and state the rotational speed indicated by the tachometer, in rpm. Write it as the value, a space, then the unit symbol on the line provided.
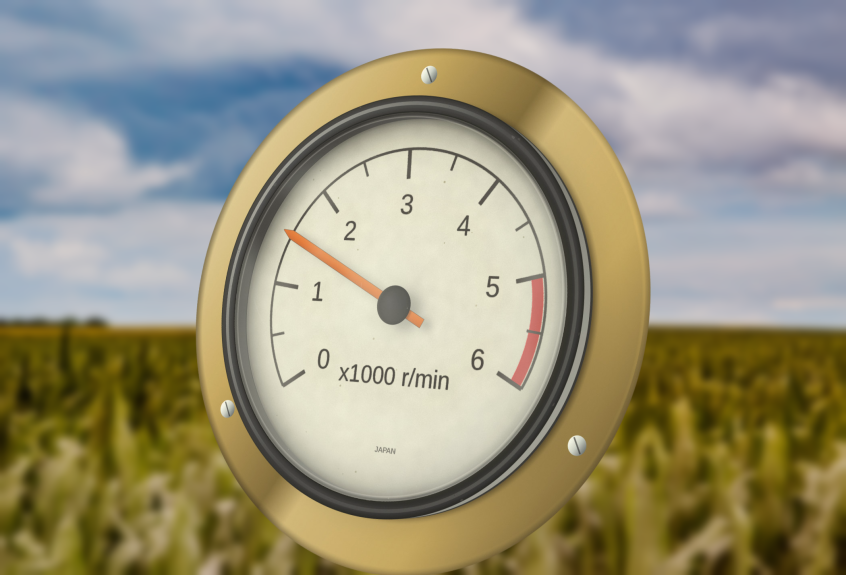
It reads 1500 rpm
